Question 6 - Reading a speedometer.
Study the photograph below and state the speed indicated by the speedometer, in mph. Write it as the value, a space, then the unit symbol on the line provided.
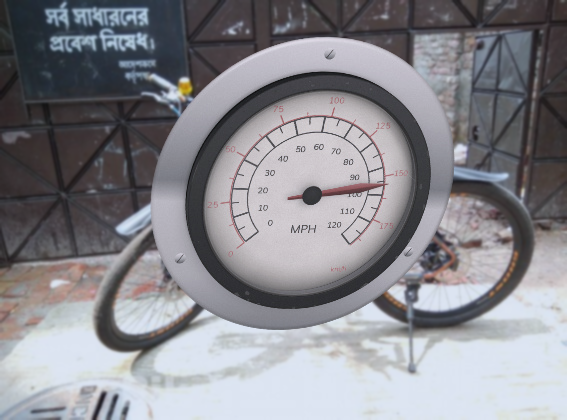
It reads 95 mph
